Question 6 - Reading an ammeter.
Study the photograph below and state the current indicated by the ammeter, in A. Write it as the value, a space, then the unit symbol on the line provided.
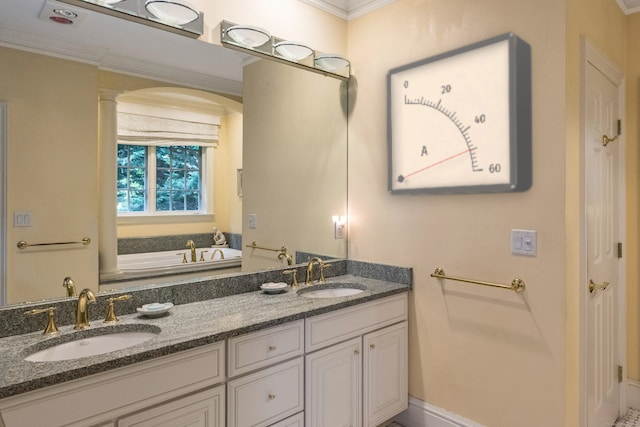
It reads 50 A
